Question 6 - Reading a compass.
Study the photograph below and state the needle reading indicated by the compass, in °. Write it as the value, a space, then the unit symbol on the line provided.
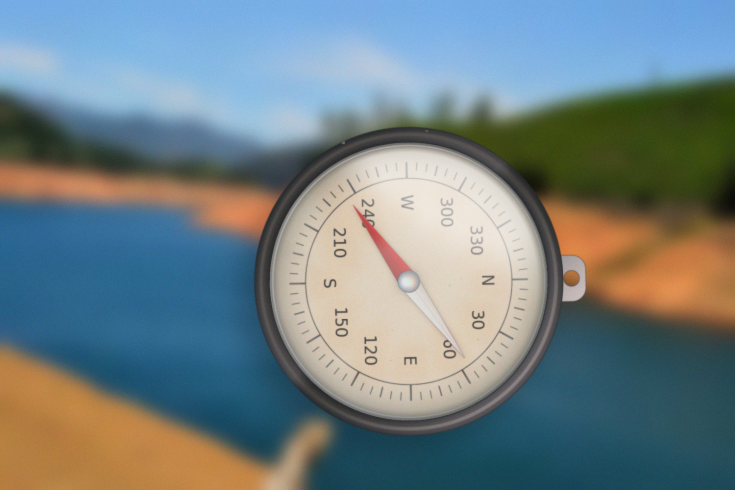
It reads 235 °
